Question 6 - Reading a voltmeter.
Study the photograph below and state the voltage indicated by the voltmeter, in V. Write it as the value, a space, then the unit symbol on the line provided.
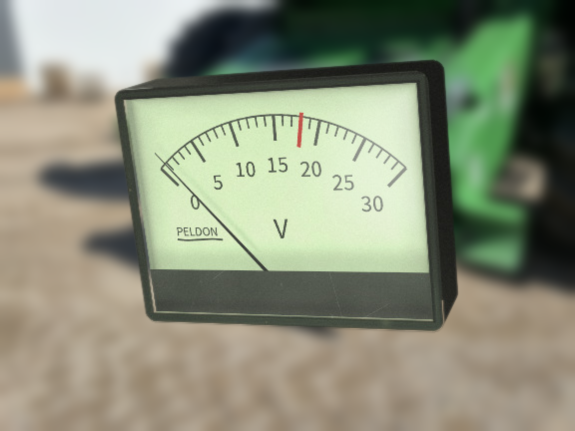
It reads 1 V
